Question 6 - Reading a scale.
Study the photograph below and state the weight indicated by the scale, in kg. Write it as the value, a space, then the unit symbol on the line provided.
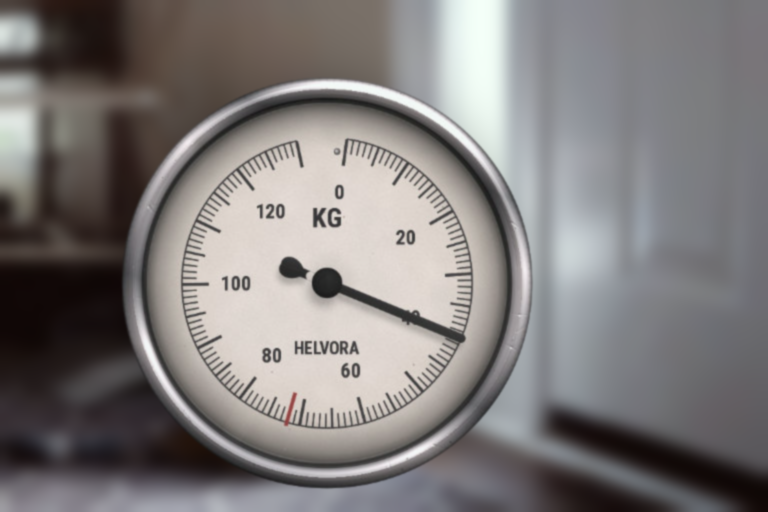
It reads 40 kg
